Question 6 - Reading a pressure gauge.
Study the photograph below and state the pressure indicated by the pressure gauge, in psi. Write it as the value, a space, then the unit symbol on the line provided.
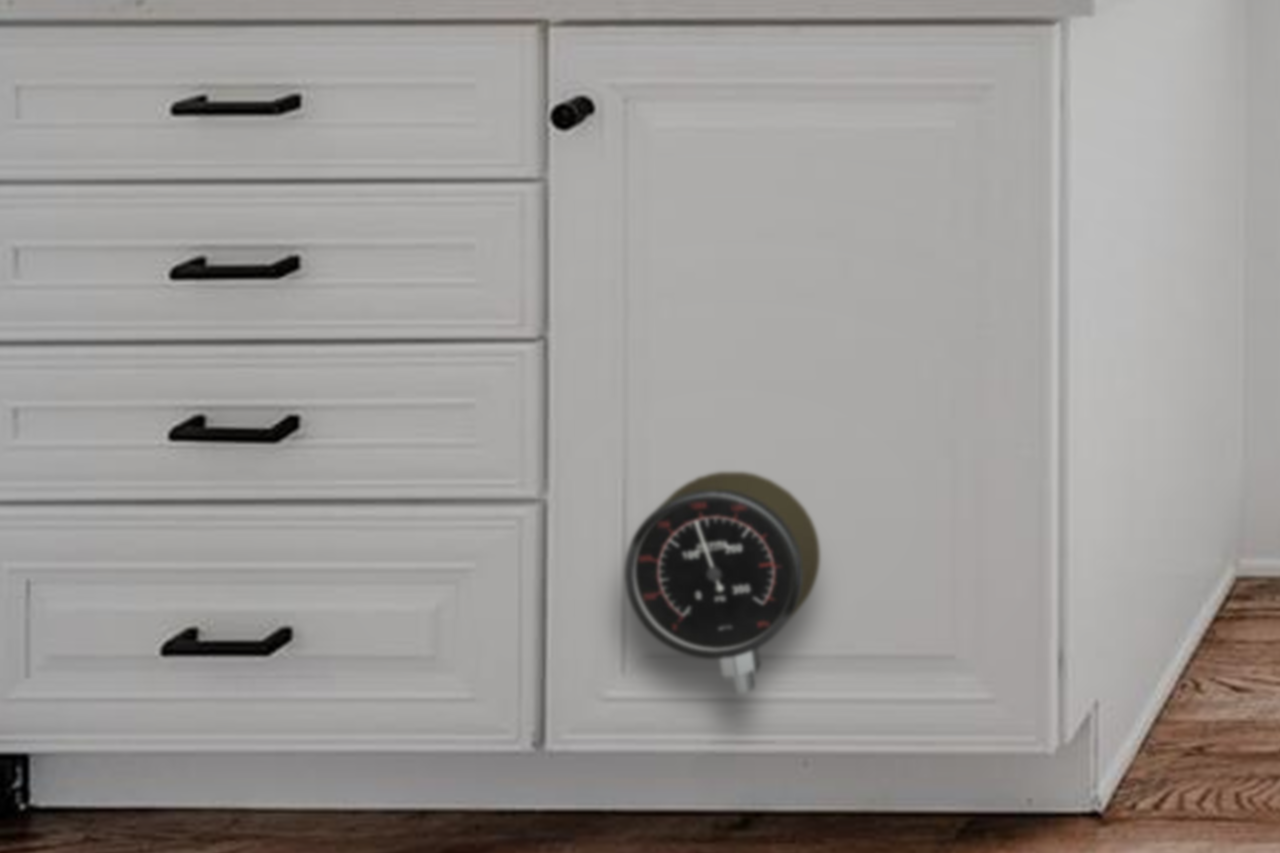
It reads 140 psi
